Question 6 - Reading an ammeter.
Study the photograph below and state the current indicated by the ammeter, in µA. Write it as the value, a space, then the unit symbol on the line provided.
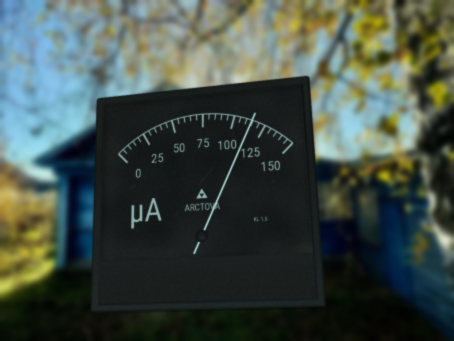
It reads 115 µA
